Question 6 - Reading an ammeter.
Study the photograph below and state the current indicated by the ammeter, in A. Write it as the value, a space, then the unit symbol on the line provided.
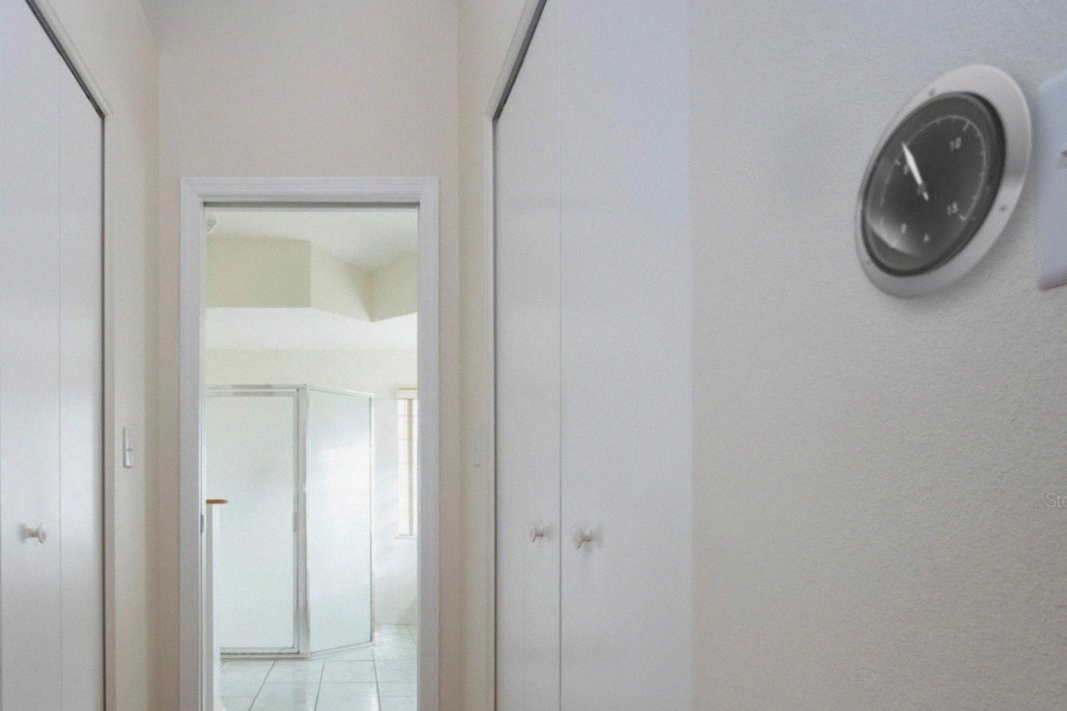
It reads 6 A
